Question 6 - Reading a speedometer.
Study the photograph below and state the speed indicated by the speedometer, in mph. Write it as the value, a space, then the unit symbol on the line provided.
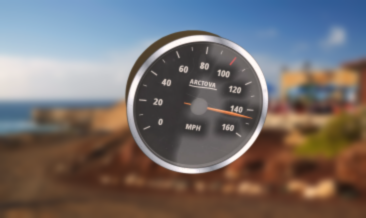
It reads 145 mph
